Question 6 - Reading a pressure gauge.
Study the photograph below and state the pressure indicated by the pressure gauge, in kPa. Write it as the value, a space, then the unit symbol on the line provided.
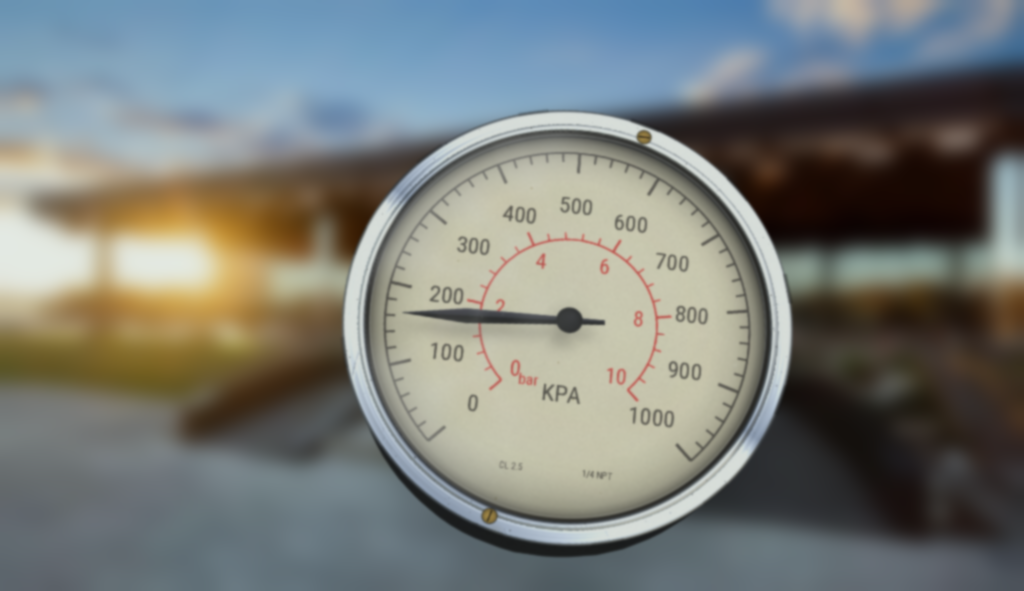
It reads 160 kPa
